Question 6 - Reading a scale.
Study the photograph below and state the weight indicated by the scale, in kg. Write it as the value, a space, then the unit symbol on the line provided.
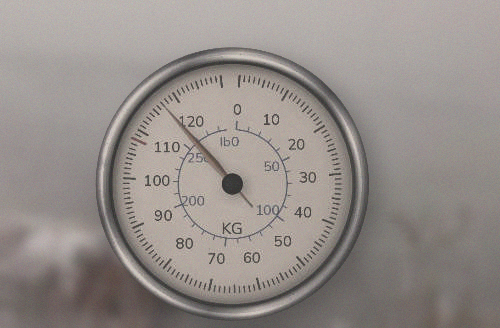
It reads 117 kg
